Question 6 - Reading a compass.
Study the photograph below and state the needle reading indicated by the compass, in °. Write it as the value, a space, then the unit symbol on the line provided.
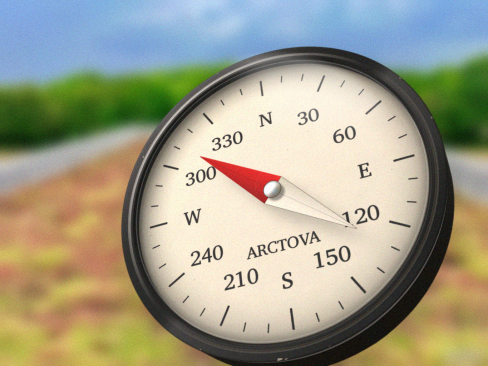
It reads 310 °
